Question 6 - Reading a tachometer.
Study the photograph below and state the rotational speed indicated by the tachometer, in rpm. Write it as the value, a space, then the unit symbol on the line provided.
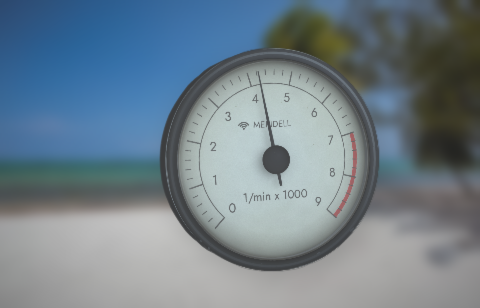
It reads 4200 rpm
